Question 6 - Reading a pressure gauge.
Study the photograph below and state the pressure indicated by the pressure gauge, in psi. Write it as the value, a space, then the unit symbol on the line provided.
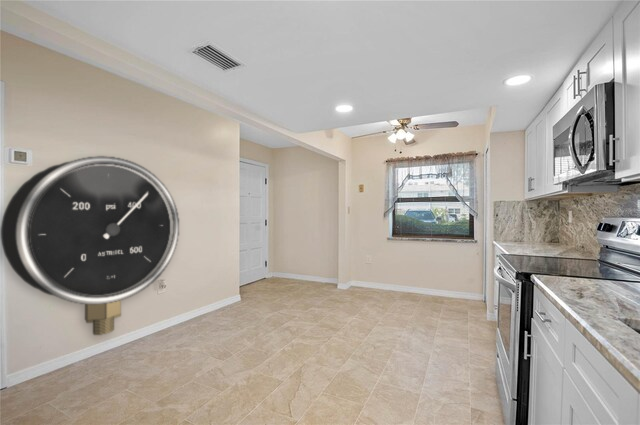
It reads 400 psi
